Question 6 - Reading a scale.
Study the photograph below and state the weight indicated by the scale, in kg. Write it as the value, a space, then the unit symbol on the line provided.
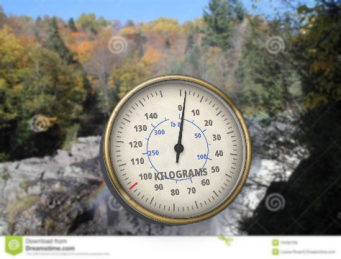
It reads 2 kg
